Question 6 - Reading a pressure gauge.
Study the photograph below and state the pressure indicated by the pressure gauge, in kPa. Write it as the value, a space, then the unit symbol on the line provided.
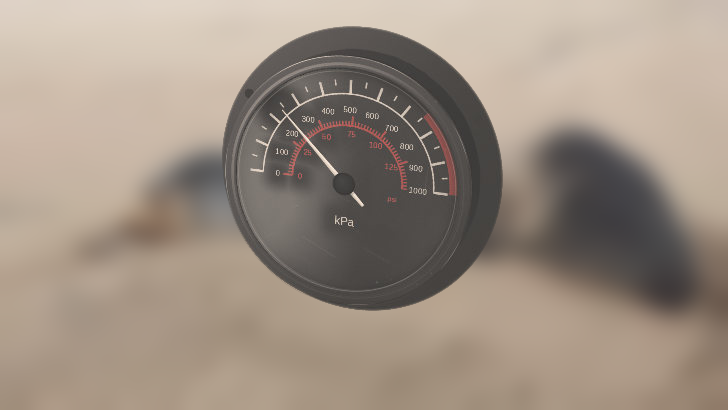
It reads 250 kPa
